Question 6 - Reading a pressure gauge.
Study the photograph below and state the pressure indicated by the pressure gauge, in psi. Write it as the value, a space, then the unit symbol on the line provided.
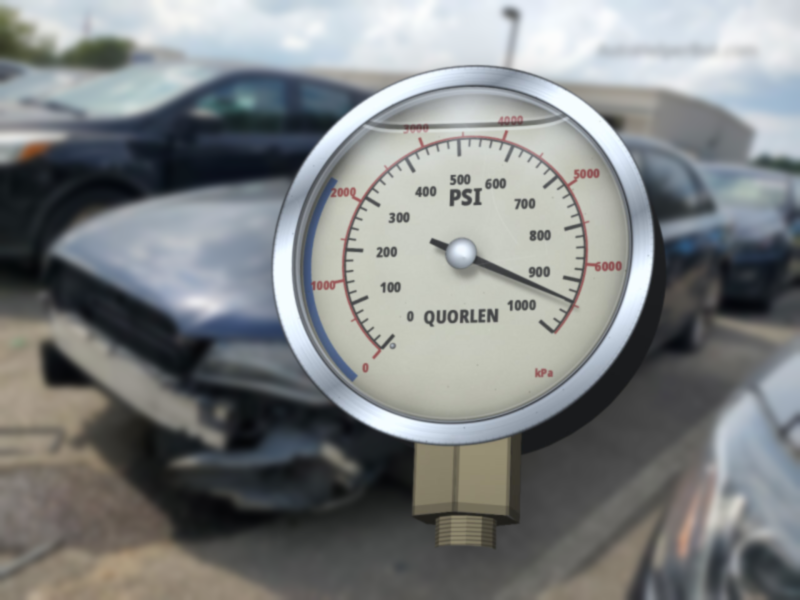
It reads 940 psi
